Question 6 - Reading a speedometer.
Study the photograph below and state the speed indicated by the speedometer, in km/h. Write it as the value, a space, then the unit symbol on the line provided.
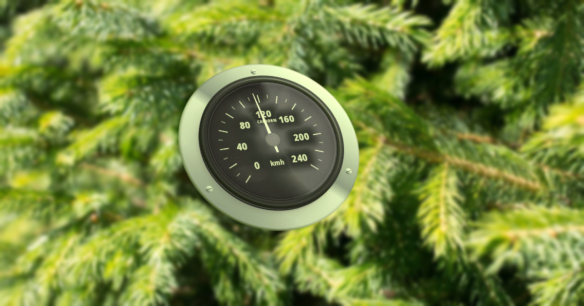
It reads 115 km/h
